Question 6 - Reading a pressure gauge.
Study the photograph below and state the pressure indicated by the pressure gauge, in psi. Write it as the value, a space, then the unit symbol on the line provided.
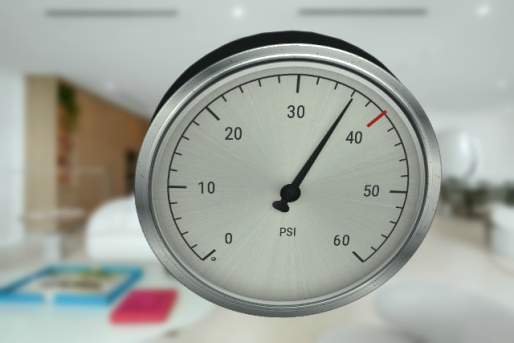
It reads 36 psi
